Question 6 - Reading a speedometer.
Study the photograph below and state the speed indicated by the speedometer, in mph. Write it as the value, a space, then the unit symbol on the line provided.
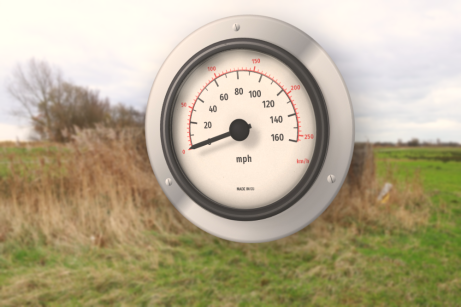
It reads 0 mph
